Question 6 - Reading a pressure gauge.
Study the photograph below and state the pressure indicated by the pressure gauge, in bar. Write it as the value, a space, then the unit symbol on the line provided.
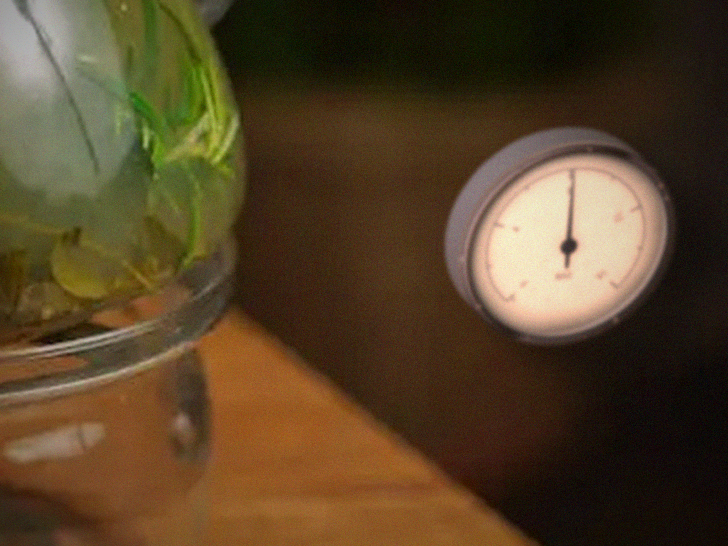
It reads 8 bar
